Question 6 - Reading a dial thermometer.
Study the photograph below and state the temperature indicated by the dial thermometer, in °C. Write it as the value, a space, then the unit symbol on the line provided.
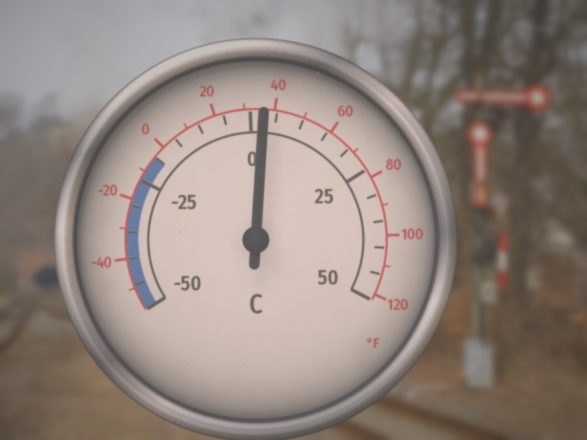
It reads 2.5 °C
